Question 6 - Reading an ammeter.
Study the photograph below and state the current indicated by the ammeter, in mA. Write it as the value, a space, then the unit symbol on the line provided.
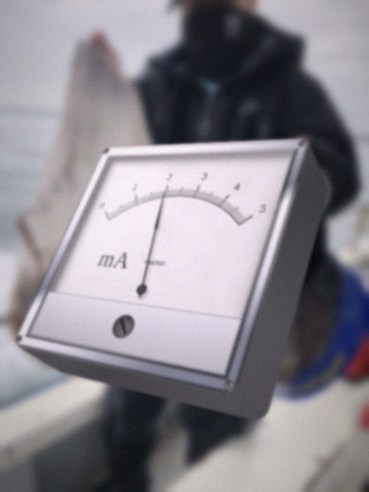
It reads 2 mA
